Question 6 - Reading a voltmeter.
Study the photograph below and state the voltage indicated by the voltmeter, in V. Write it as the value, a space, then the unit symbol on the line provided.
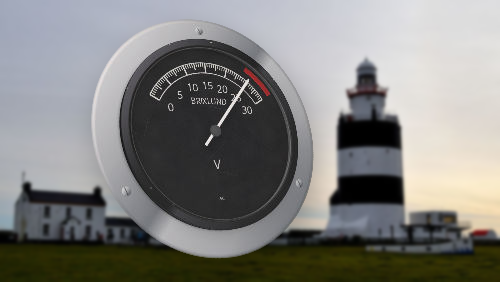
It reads 25 V
